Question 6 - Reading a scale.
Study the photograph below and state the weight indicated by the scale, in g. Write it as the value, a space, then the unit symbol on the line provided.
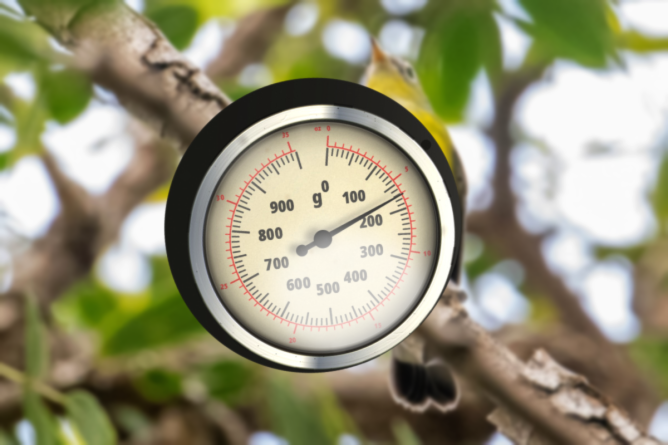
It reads 170 g
